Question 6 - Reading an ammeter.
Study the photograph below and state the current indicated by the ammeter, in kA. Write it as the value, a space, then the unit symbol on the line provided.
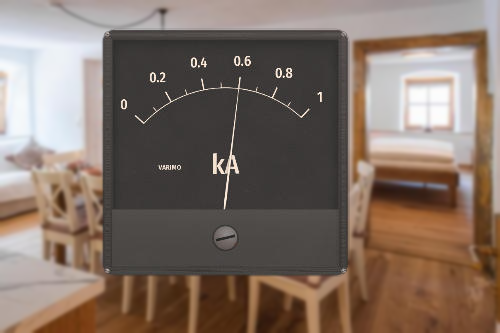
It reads 0.6 kA
